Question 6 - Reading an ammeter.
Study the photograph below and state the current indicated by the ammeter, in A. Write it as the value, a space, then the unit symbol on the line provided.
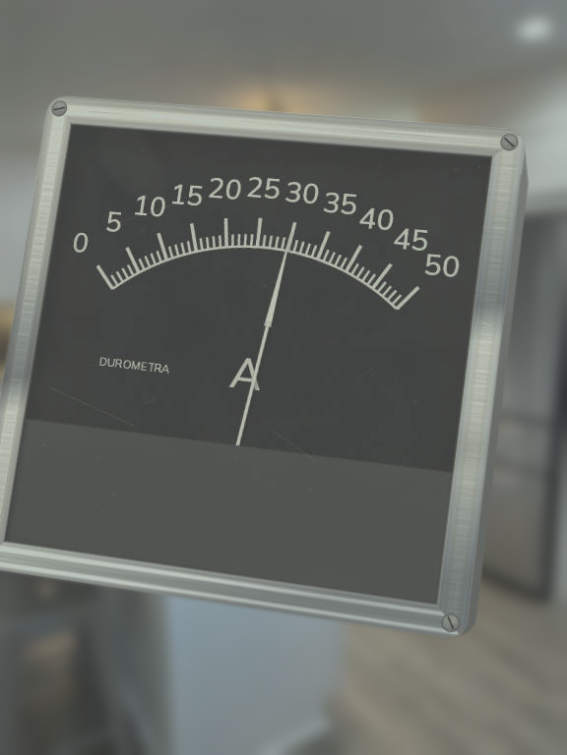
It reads 30 A
